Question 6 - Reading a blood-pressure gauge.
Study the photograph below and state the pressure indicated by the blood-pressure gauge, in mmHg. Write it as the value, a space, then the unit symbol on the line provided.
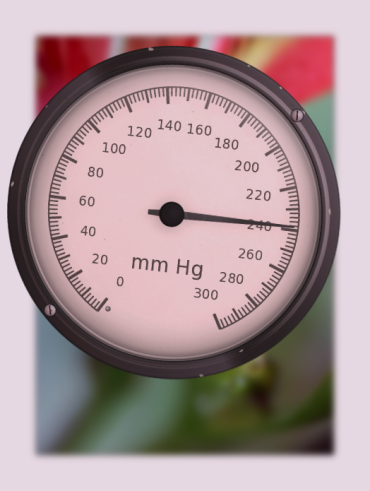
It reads 238 mmHg
